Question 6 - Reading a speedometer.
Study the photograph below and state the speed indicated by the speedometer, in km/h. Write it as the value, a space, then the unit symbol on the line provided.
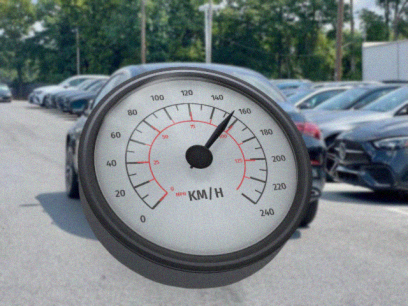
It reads 155 km/h
